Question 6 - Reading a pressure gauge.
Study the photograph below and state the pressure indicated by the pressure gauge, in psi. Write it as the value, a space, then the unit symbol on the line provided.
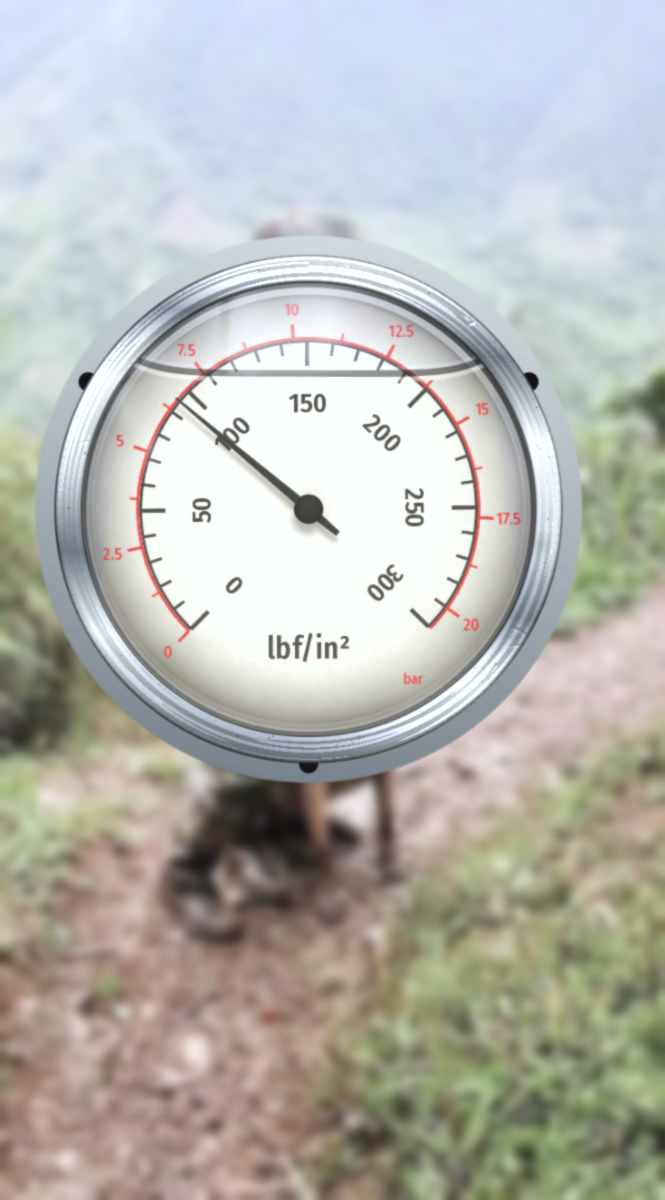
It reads 95 psi
